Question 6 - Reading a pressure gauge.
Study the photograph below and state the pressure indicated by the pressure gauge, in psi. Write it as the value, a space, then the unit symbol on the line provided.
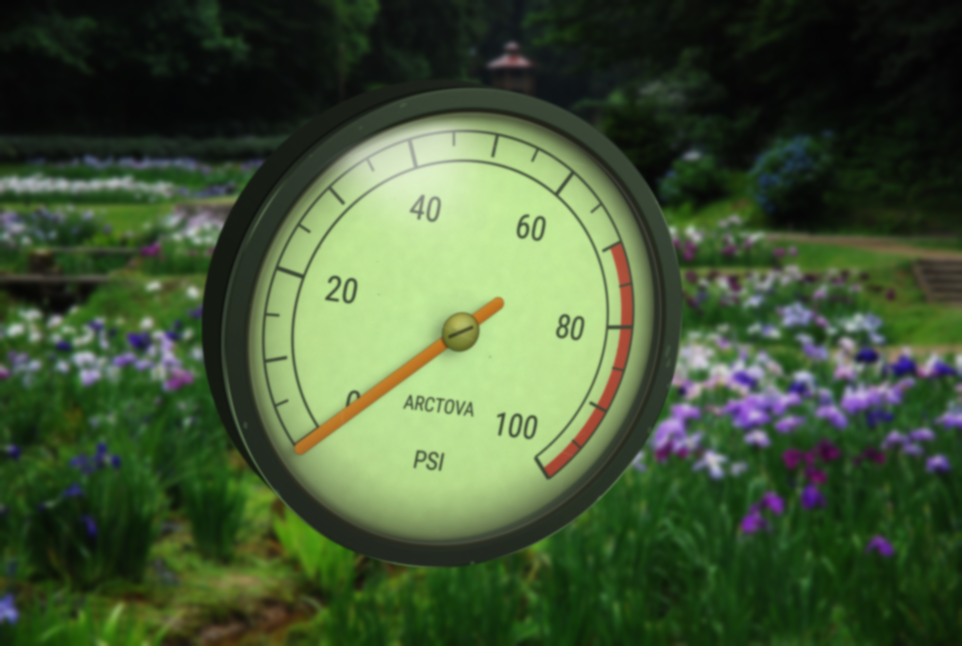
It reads 0 psi
